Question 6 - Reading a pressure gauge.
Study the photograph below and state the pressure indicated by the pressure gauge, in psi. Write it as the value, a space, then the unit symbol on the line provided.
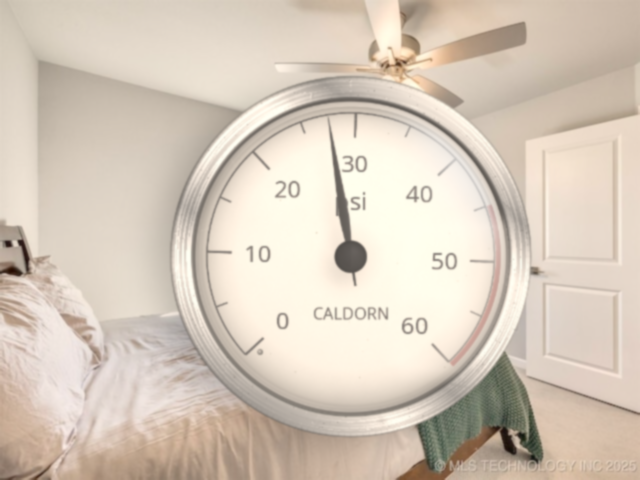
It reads 27.5 psi
